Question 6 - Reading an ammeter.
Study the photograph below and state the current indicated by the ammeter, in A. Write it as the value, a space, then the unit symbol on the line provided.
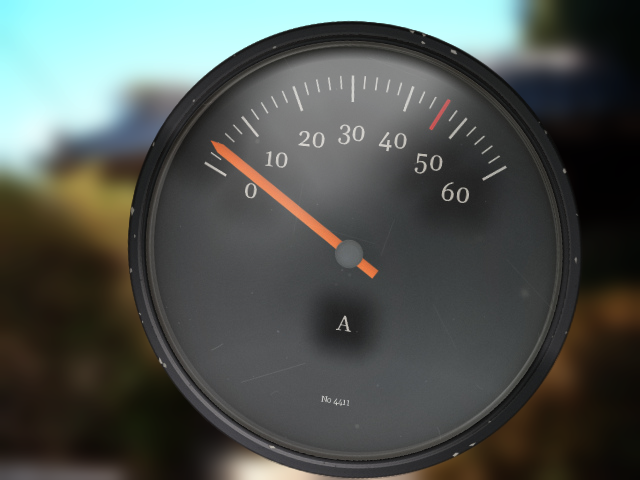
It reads 4 A
